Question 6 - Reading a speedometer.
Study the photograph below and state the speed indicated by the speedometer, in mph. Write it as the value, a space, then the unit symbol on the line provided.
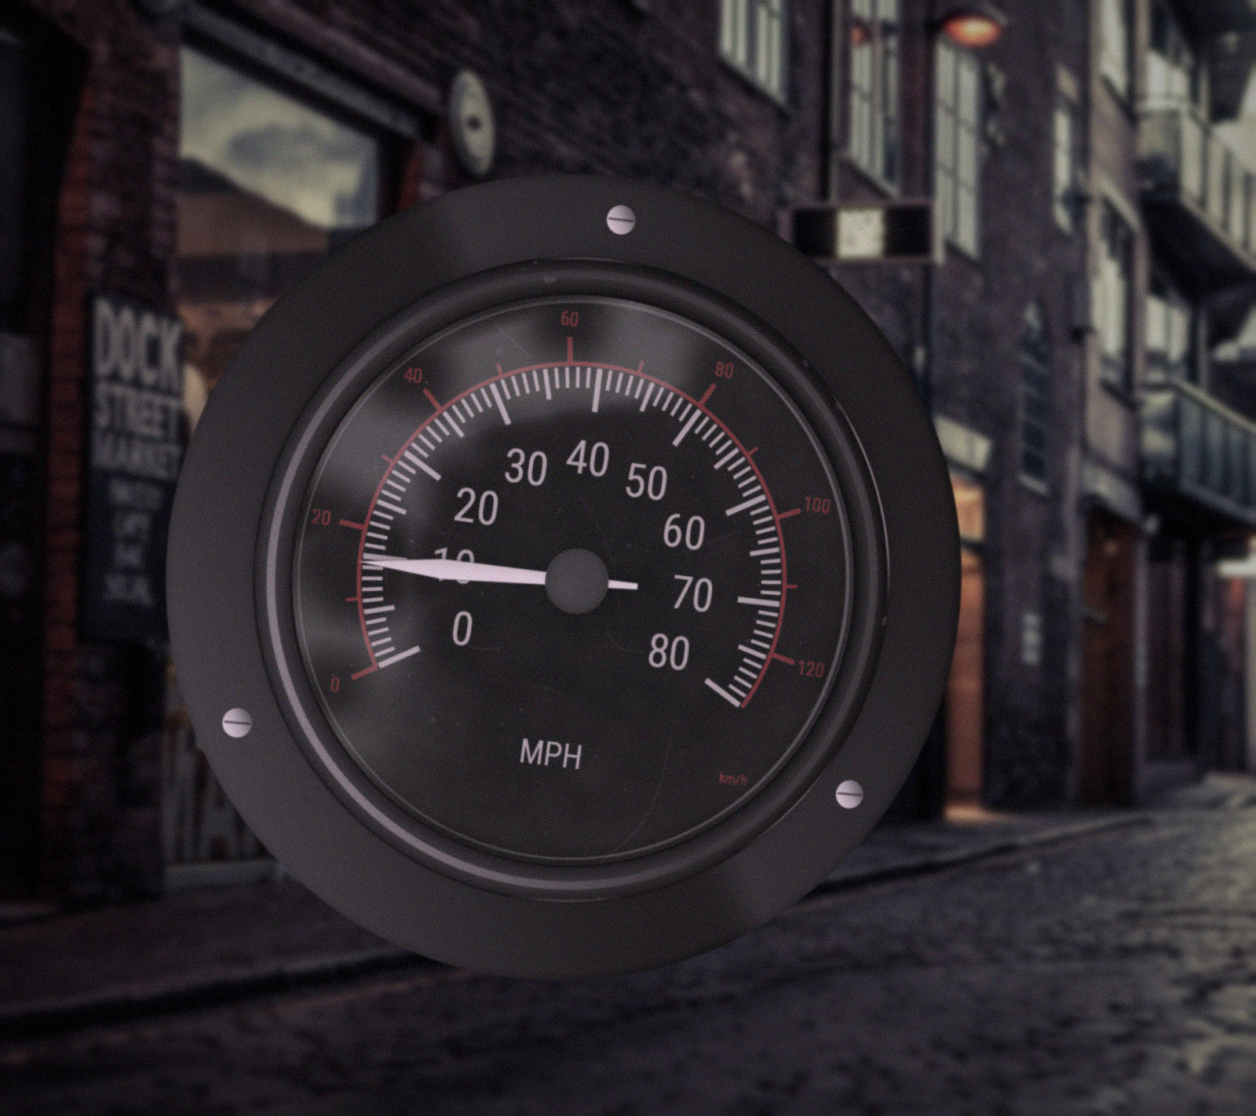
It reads 9.5 mph
